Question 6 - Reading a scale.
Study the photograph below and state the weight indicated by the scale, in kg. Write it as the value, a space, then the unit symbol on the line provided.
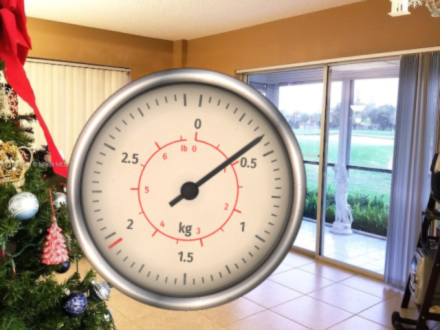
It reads 0.4 kg
